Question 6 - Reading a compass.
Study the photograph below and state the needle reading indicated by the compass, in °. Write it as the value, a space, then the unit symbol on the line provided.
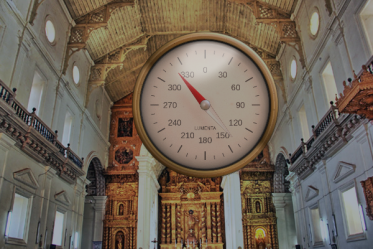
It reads 320 °
